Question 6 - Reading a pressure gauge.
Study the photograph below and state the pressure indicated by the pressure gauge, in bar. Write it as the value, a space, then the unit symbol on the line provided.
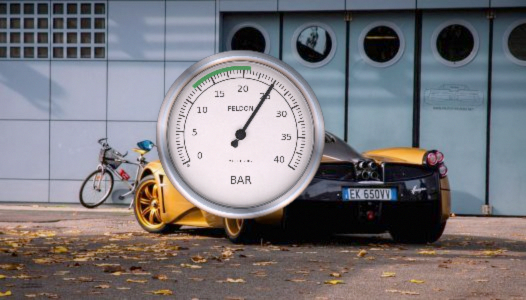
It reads 25 bar
